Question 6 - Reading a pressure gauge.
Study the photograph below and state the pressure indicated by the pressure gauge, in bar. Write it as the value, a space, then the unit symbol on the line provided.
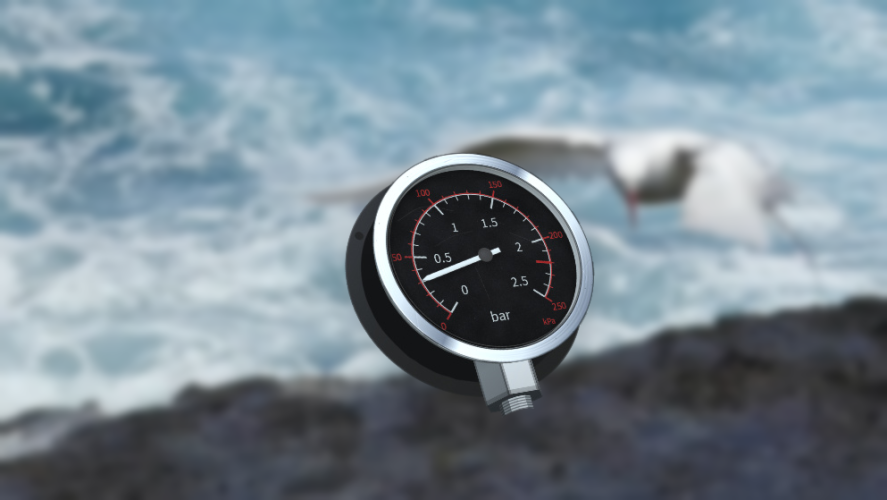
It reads 0.3 bar
